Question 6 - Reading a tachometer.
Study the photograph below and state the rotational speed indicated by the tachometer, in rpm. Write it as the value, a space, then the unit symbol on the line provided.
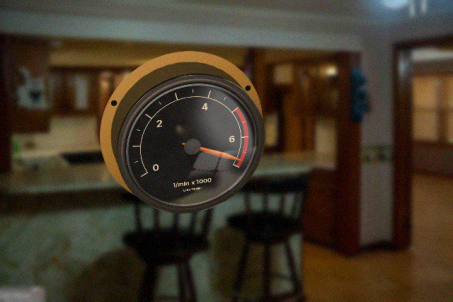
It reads 6750 rpm
